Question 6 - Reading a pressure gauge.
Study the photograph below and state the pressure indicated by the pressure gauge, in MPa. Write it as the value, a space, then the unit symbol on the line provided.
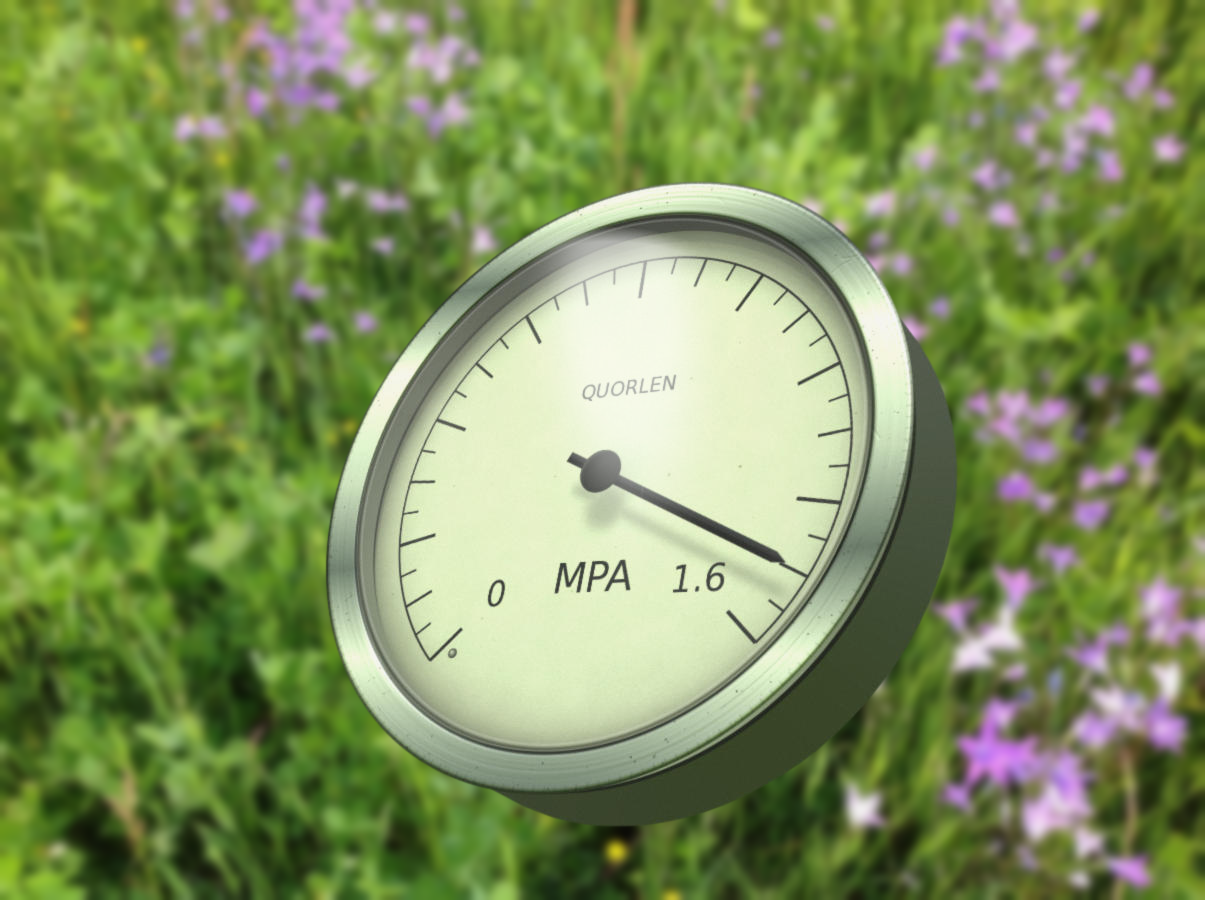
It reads 1.5 MPa
